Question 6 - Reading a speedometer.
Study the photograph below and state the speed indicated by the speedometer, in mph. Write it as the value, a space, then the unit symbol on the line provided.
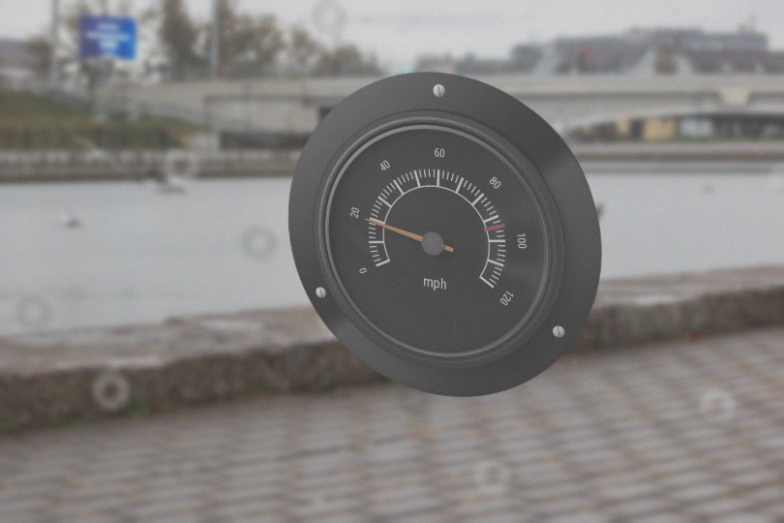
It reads 20 mph
